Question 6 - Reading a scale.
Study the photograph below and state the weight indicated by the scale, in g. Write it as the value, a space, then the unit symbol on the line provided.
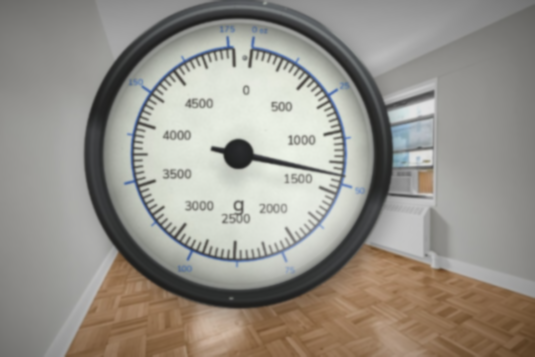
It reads 1350 g
